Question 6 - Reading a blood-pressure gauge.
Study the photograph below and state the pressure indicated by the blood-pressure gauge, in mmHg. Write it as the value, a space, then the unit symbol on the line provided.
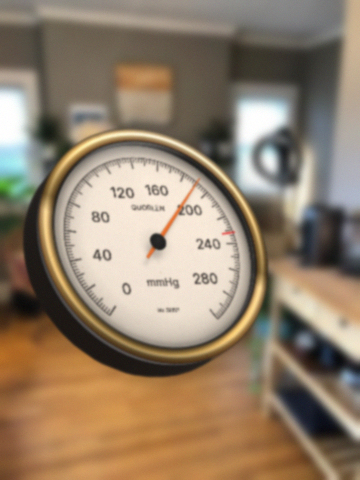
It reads 190 mmHg
